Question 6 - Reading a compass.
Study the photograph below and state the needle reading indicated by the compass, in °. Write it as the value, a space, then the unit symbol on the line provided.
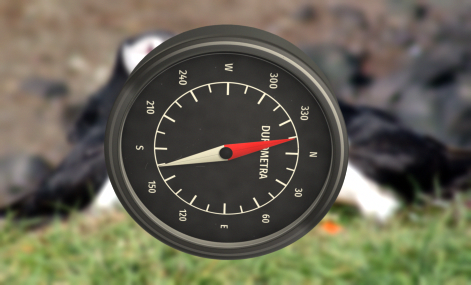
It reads 345 °
